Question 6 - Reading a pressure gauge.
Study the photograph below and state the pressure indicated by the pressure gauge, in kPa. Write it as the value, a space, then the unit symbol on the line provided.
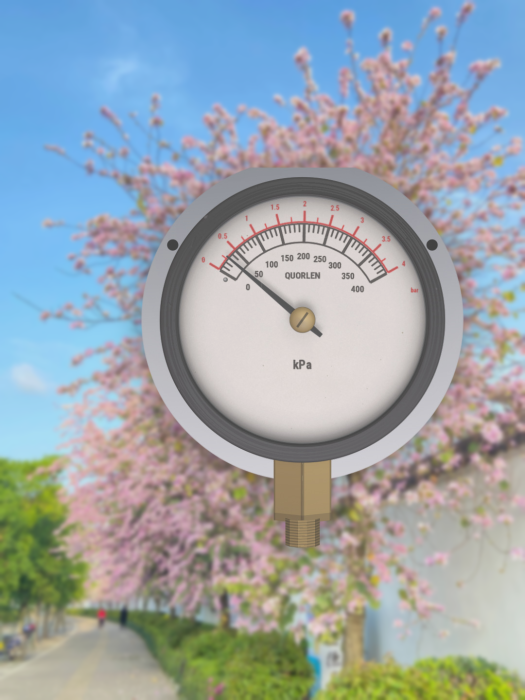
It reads 30 kPa
